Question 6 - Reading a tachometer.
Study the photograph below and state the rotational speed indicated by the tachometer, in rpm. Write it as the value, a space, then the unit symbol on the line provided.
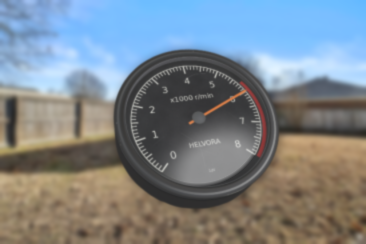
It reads 6000 rpm
